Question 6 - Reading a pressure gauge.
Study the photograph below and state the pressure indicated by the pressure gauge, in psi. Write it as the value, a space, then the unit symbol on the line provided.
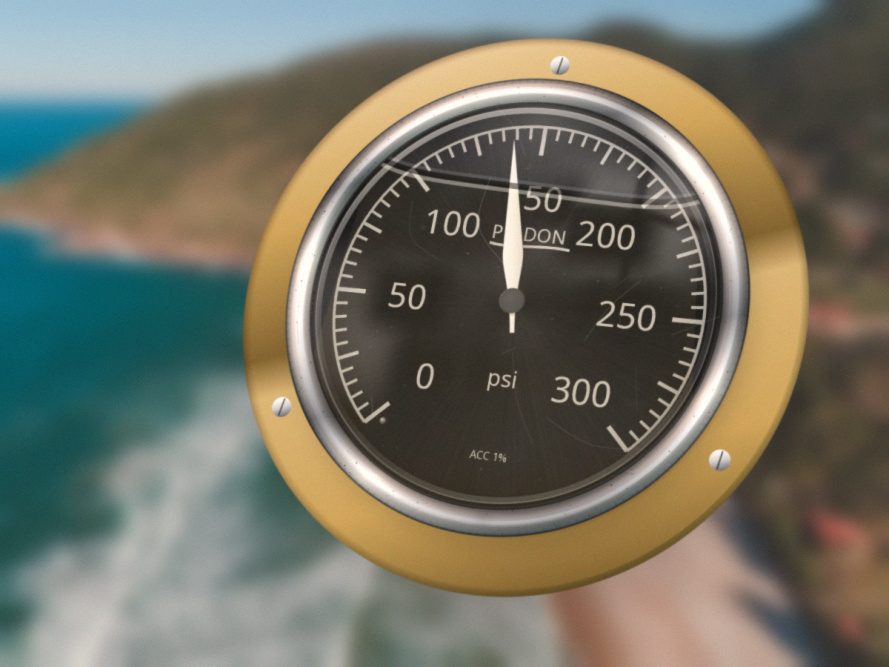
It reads 140 psi
